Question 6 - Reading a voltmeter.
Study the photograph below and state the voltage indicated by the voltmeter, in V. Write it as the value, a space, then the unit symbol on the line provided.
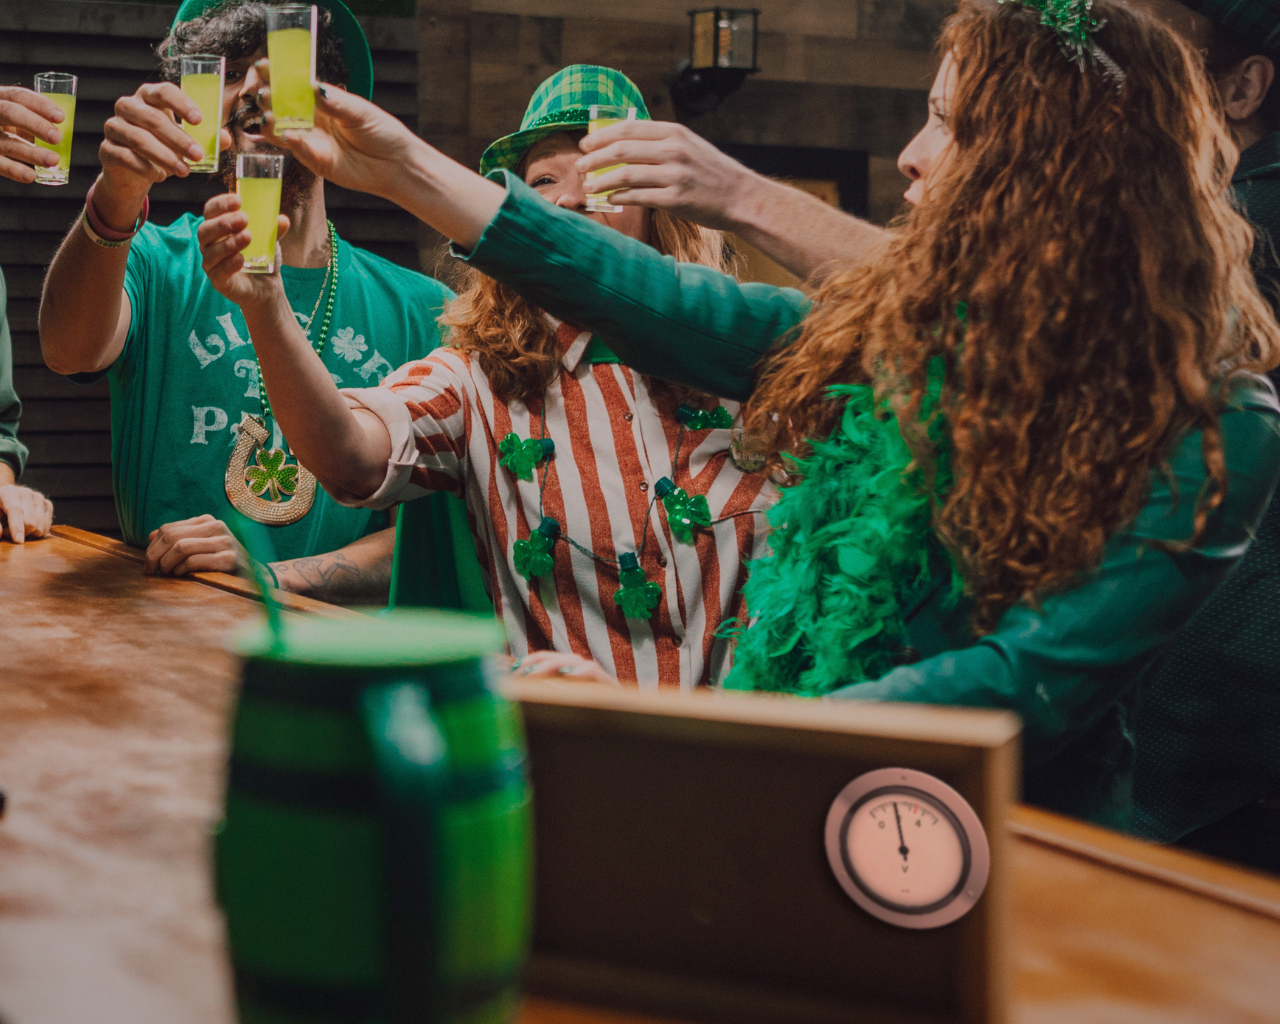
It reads 2 V
